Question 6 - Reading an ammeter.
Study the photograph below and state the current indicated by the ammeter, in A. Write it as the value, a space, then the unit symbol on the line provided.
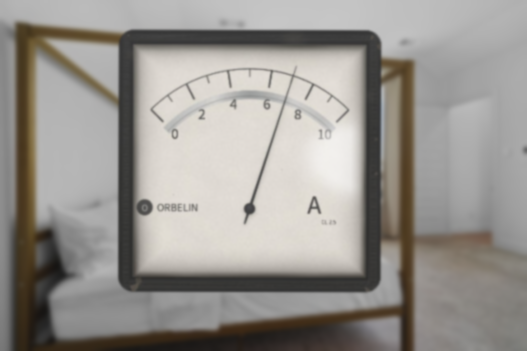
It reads 7 A
